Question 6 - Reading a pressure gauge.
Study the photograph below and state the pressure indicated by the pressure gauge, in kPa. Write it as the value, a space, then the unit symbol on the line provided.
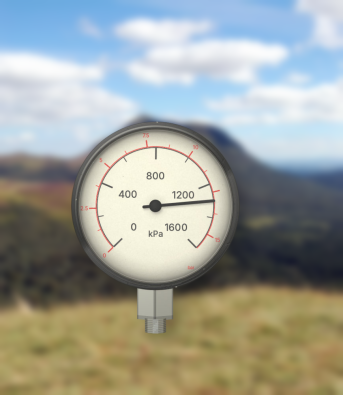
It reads 1300 kPa
